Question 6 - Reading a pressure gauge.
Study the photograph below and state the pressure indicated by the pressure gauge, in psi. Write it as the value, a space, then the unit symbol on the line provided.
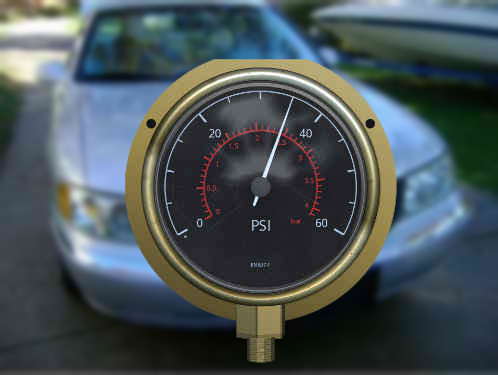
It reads 35 psi
